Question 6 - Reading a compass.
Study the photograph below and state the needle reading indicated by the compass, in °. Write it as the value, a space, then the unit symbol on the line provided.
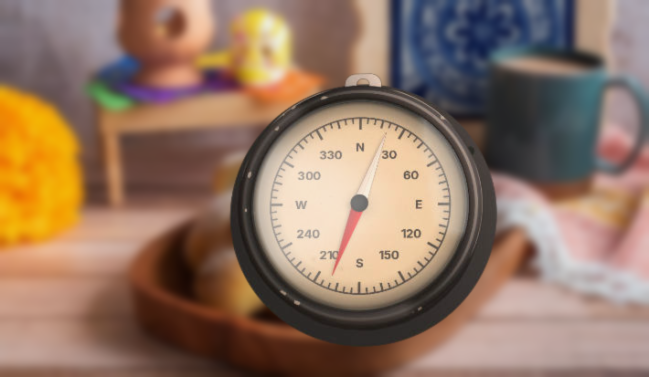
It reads 200 °
